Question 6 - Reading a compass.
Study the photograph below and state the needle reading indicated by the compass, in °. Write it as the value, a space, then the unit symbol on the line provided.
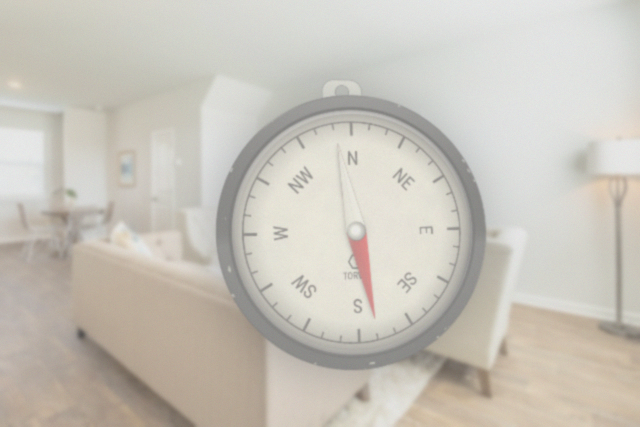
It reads 170 °
